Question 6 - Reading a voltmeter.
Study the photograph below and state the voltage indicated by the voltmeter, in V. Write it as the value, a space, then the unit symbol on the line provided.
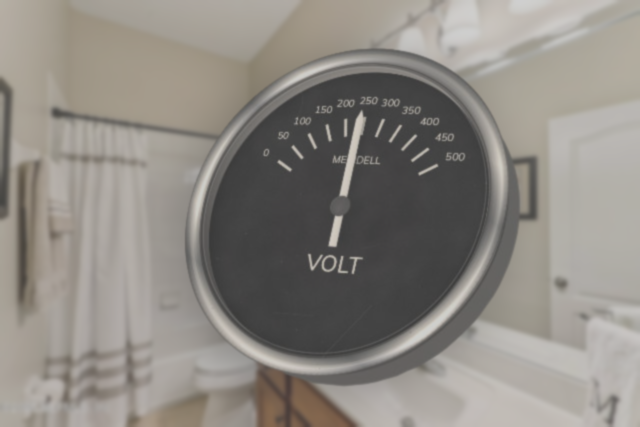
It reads 250 V
